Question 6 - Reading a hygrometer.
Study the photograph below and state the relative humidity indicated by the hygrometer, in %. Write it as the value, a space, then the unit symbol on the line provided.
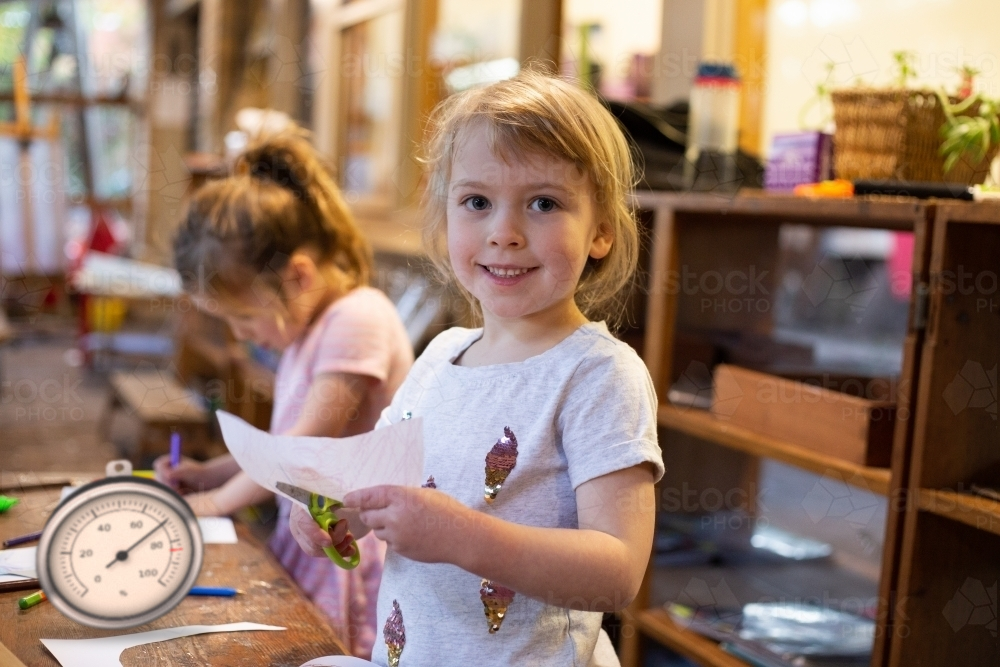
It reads 70 %
